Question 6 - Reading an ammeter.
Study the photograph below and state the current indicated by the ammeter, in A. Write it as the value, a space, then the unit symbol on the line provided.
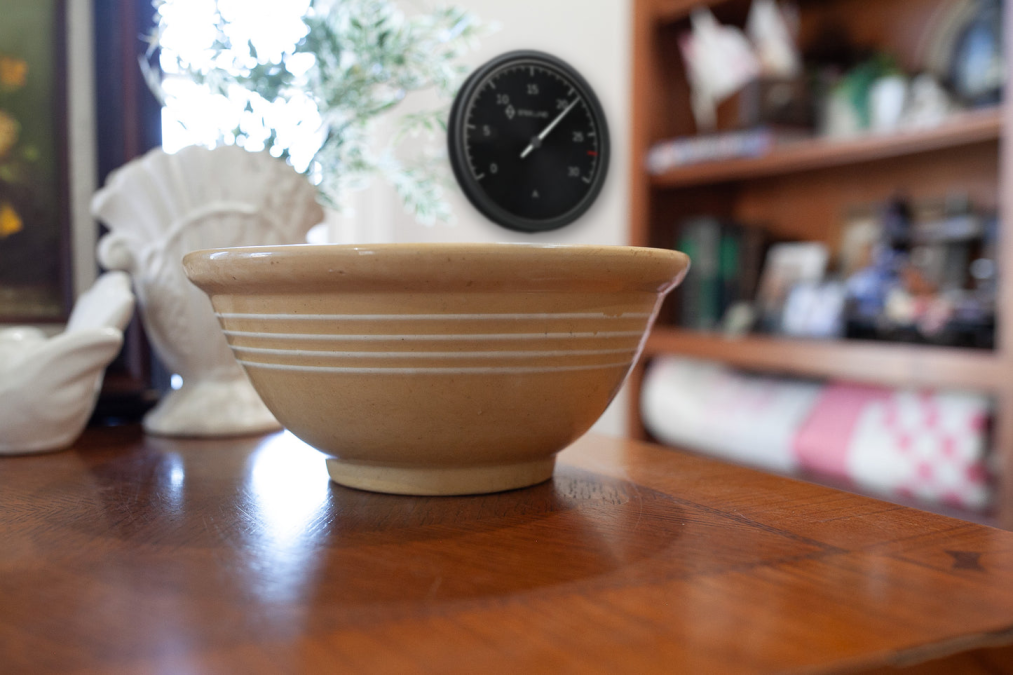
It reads 21 A
